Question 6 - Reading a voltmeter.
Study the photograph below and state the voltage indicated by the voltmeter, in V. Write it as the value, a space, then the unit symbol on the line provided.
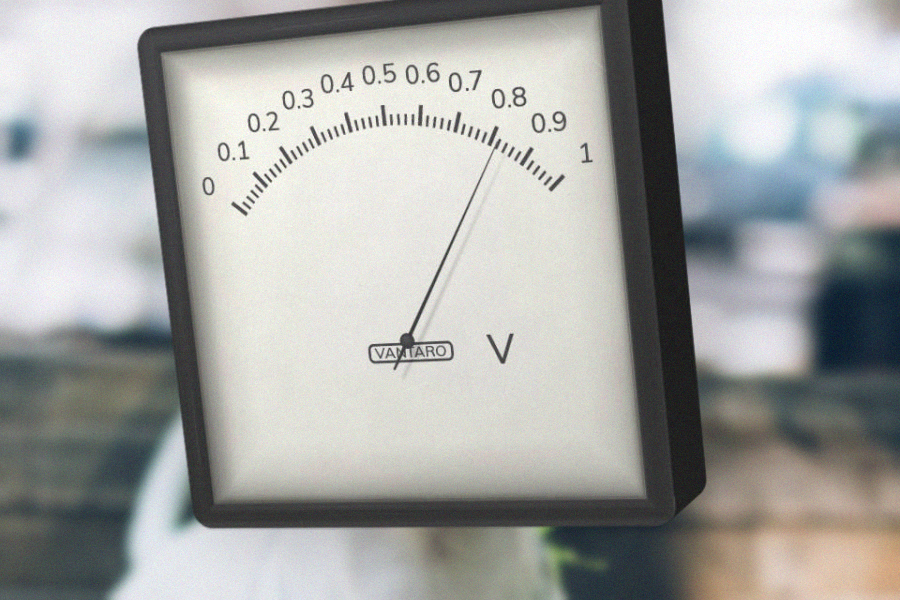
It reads 0.82 V
